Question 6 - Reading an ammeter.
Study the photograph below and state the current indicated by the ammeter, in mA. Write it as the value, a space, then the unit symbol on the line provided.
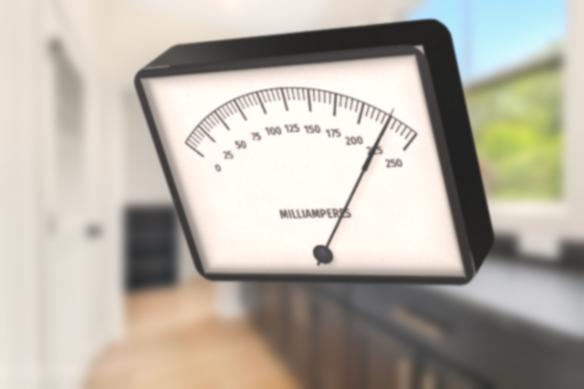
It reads 225 mA
